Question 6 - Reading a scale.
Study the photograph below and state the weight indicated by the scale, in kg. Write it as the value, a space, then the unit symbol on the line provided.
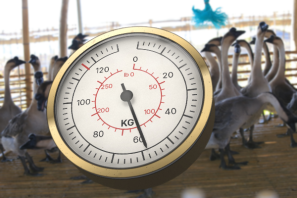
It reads 58 kg
